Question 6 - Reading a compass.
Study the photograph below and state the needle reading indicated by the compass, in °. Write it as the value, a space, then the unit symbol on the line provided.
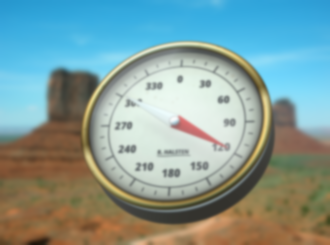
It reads 120 °
